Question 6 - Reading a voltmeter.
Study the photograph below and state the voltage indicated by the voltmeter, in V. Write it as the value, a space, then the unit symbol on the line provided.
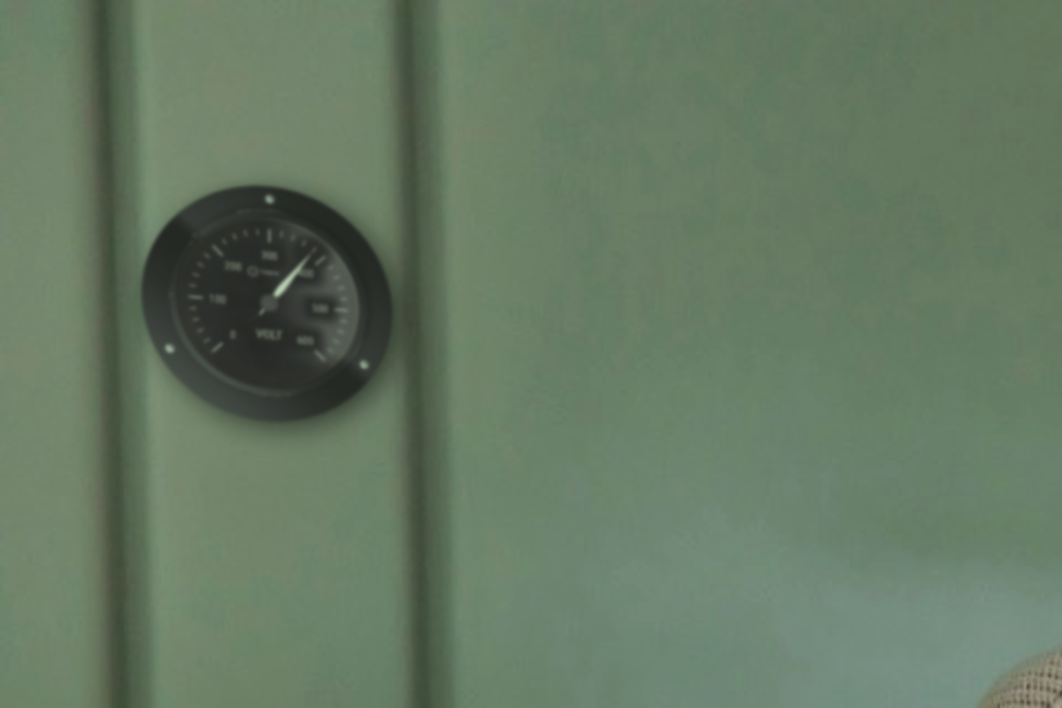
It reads 380 V
